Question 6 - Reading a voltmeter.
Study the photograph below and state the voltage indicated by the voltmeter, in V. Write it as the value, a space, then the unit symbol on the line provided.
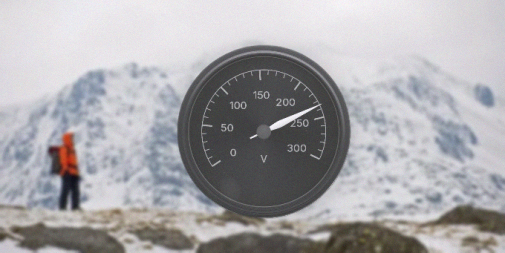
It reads 235 V
